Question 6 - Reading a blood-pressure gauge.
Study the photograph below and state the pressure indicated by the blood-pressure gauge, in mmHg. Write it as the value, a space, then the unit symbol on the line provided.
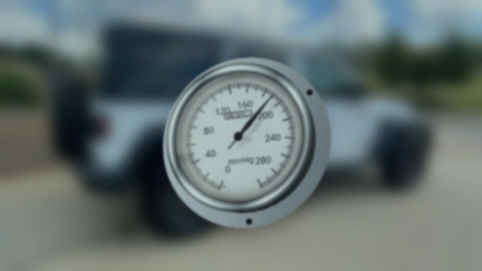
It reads 190 mmHg
